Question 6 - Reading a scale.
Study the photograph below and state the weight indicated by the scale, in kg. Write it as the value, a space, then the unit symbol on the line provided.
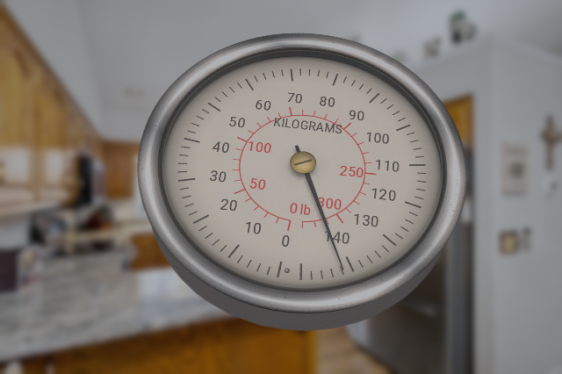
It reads 142 kg
